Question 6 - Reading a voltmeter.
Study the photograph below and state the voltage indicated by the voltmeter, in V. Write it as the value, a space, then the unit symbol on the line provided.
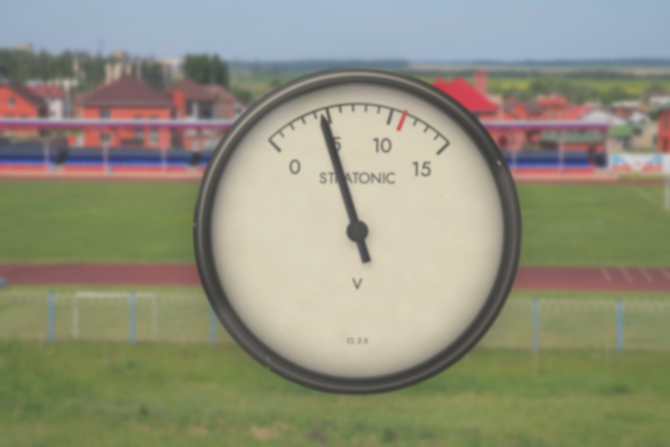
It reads 4.5 V
